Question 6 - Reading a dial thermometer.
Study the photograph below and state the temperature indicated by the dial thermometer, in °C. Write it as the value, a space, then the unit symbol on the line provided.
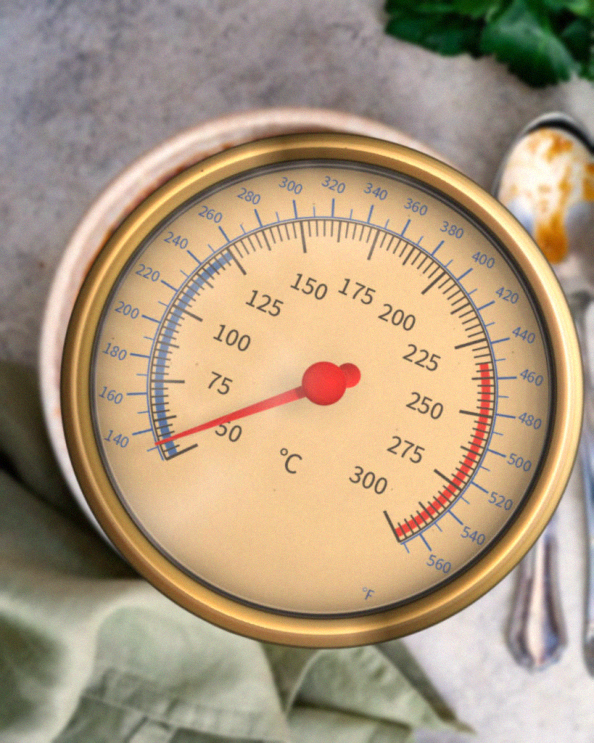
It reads 55 °C
